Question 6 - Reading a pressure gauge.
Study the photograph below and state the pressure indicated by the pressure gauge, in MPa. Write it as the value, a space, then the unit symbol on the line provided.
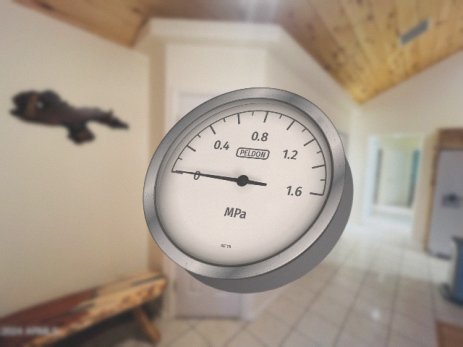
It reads 0 MPa
